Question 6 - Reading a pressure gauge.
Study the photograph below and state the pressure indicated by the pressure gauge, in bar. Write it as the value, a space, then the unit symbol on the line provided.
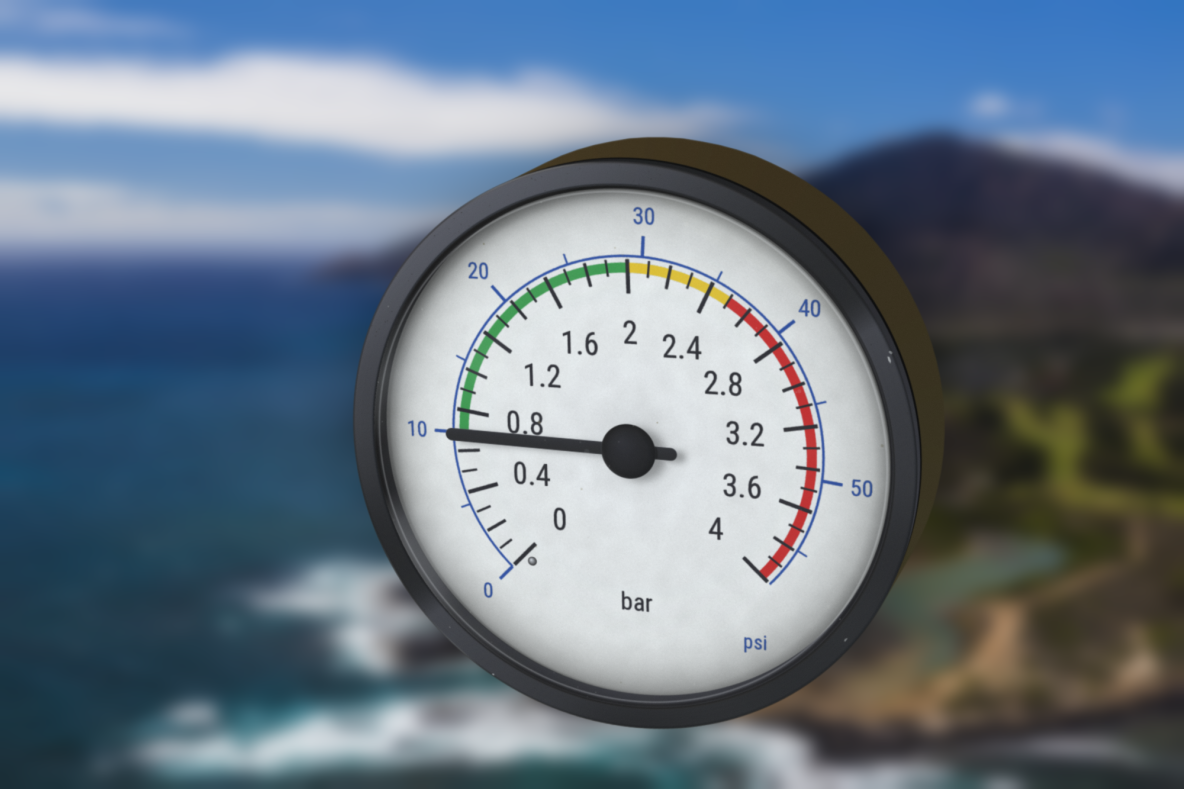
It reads 0.7 bar
